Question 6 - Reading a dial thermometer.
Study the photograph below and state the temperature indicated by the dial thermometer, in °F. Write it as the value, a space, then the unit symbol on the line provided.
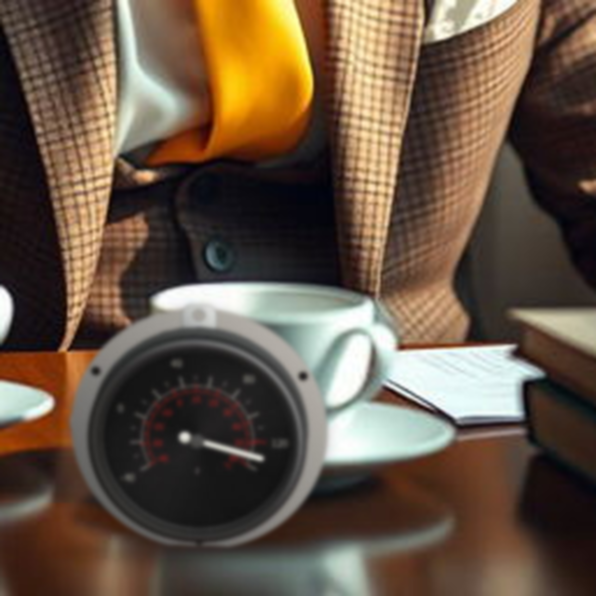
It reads 130 °F
